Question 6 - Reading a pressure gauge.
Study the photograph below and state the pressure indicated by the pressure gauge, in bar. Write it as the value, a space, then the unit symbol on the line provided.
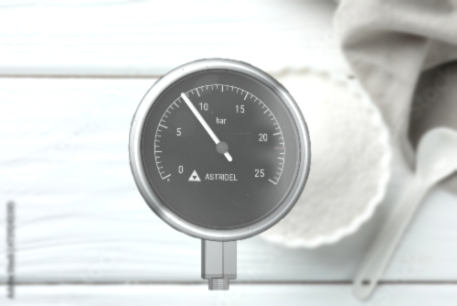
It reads 8.5 bar
